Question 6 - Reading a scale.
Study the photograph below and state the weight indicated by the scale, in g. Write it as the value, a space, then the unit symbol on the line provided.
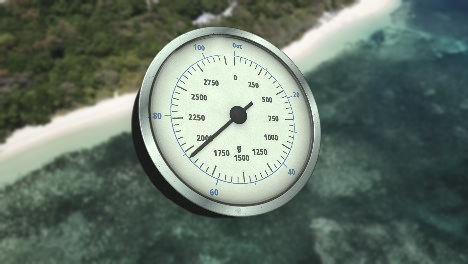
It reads 1950 g
